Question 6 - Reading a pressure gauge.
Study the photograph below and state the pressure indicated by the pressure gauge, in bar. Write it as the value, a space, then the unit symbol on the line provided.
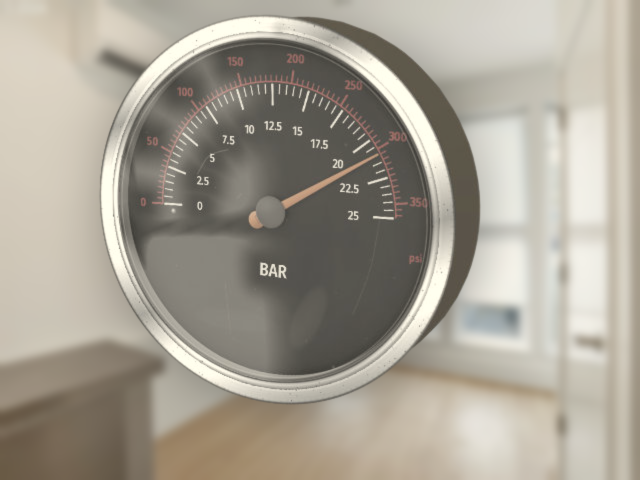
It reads 21 bar
